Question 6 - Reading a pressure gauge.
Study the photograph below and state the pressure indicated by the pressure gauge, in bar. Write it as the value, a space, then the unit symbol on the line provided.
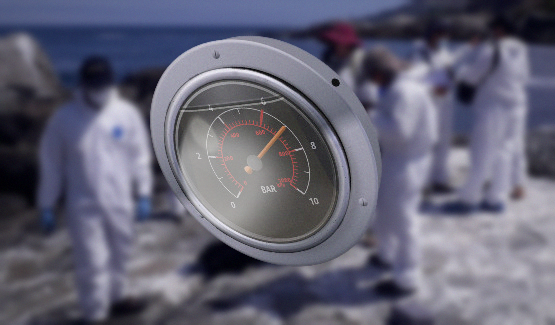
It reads 7 bar
